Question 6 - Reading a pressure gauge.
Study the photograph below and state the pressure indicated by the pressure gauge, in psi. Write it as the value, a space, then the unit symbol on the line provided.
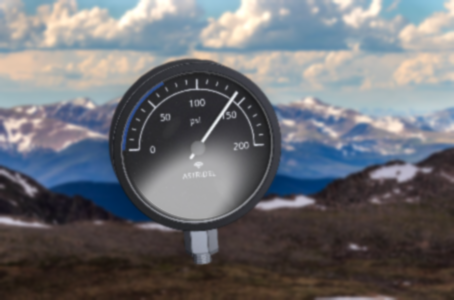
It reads 140 psi
